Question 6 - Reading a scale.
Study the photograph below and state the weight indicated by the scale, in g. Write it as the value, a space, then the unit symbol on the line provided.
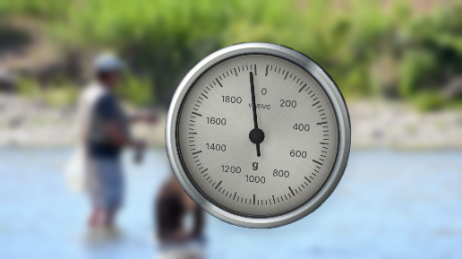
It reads 1980 g
